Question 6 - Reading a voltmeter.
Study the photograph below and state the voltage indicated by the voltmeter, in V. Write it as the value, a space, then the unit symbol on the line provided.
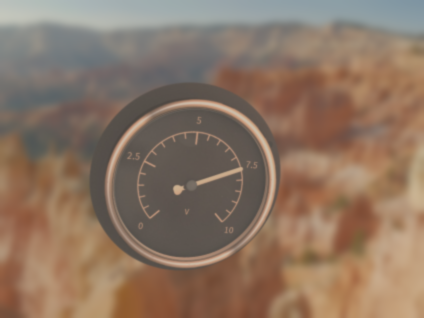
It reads 7.5 V
